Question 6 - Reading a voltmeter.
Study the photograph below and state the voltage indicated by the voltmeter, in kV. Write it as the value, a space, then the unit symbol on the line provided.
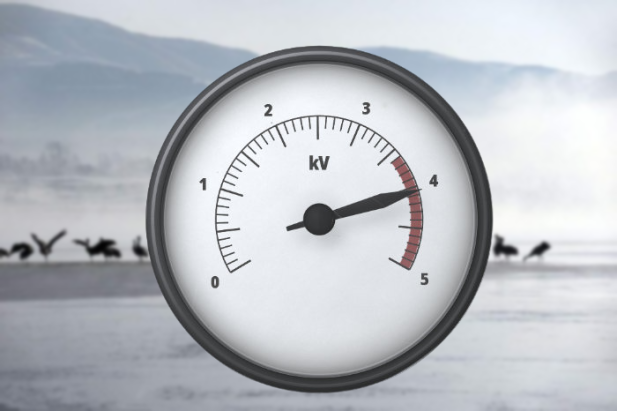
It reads 4.05 kV
